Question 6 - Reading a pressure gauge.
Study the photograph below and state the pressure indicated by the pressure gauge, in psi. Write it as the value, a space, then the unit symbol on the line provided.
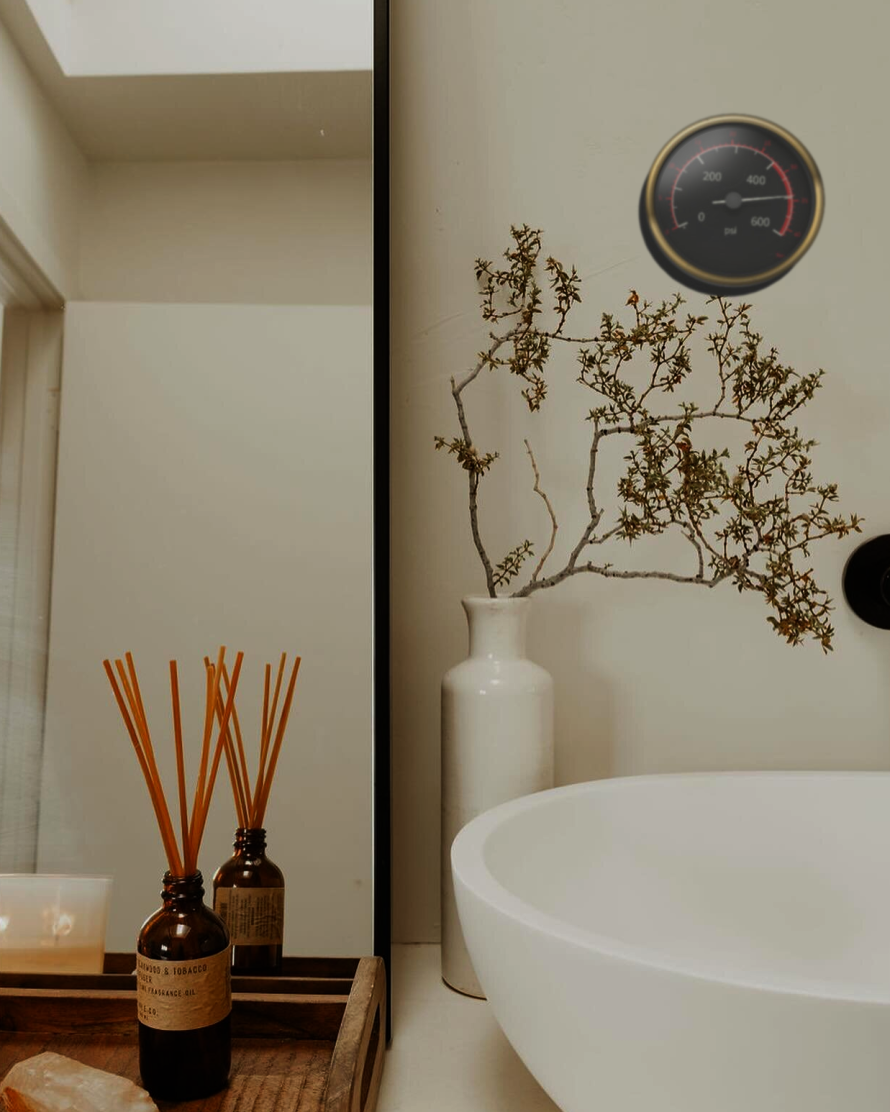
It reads 500 psi
